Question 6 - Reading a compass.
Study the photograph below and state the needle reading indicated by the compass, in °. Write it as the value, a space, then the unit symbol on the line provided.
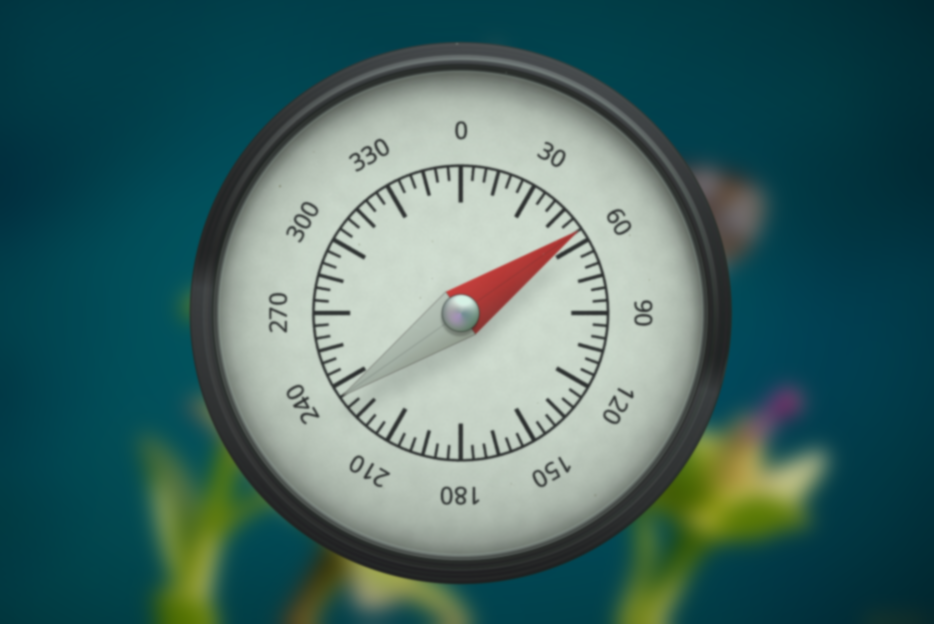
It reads 55 °
